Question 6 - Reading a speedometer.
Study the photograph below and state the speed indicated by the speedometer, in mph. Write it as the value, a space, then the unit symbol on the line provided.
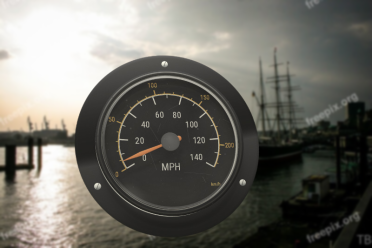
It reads 5 mph
